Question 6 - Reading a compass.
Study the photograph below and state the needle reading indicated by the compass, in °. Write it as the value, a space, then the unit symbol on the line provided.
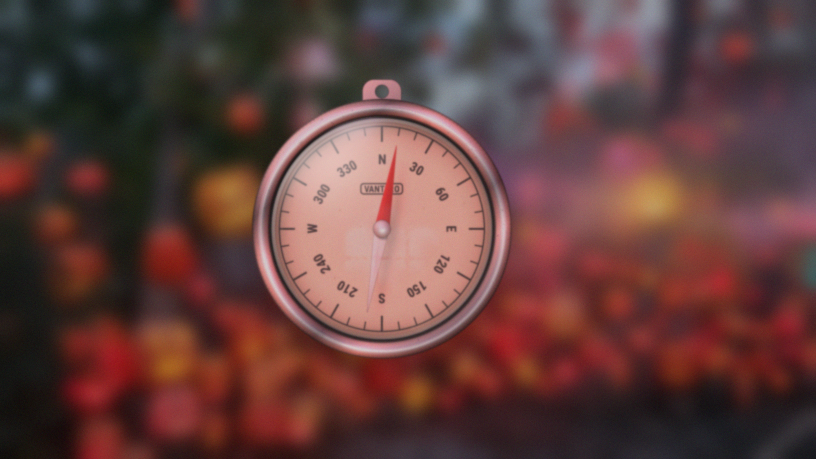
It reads 10 °
